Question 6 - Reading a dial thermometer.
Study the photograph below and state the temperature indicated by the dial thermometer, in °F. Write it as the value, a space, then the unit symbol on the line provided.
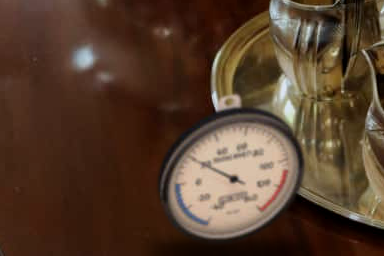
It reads 20 °F
